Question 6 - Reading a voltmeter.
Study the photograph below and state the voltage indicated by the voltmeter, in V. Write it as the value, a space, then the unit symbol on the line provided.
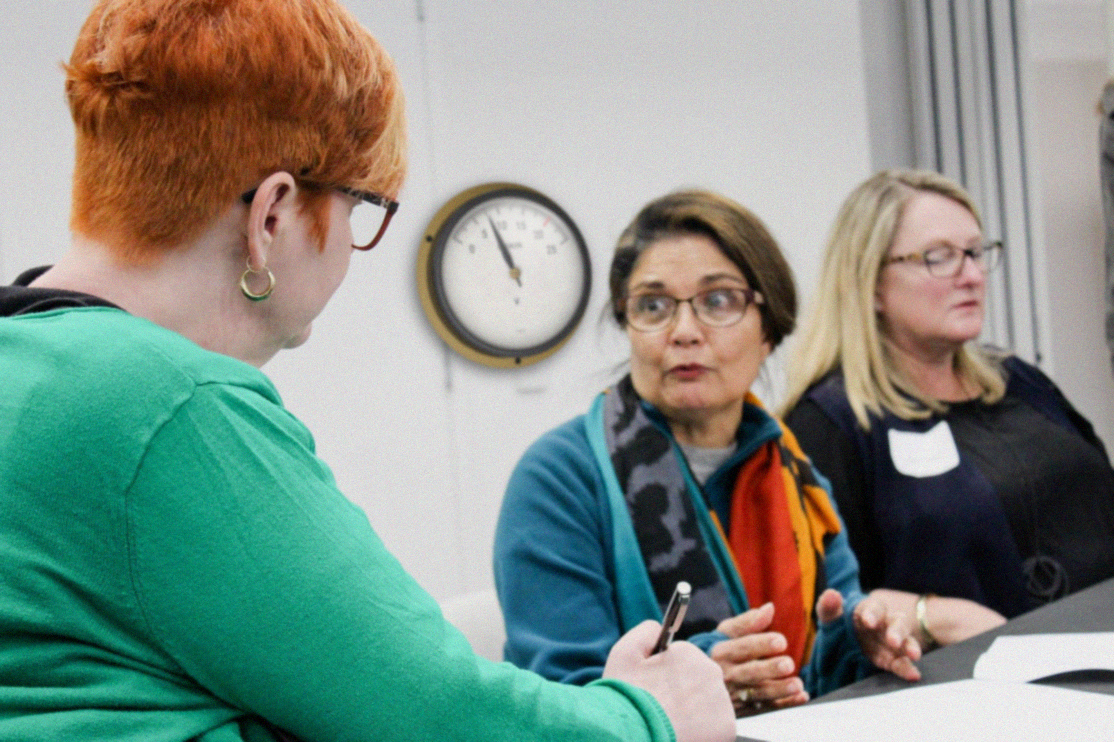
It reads 7.5 V
